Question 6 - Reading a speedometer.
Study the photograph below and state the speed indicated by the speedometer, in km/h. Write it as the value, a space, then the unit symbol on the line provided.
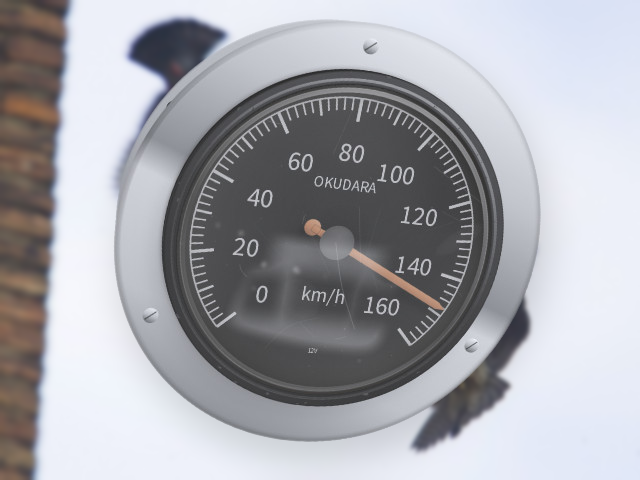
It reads 148 km/h
